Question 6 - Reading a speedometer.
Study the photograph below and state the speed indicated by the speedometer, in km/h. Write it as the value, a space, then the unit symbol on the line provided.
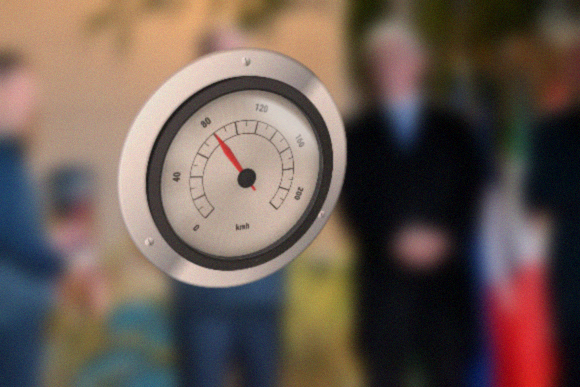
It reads 80 km/h
